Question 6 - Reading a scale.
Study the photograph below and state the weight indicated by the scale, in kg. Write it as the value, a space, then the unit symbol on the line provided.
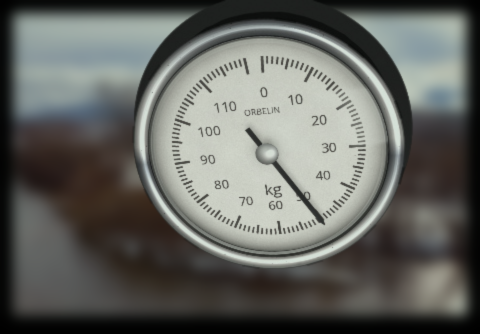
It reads 50 kg
